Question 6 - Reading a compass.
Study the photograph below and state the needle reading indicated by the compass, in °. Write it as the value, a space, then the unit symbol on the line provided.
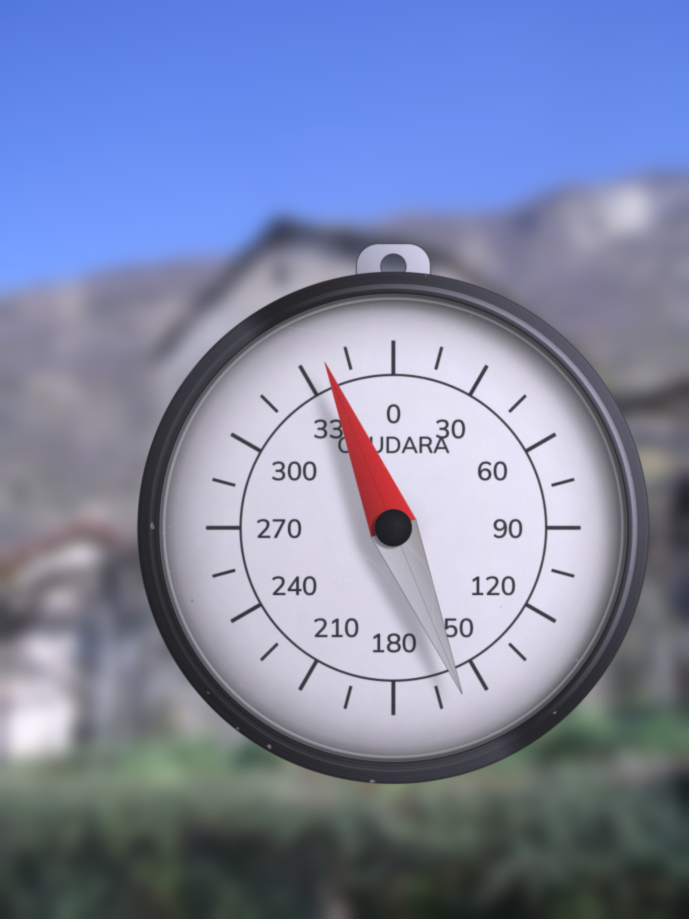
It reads 337.5 °
